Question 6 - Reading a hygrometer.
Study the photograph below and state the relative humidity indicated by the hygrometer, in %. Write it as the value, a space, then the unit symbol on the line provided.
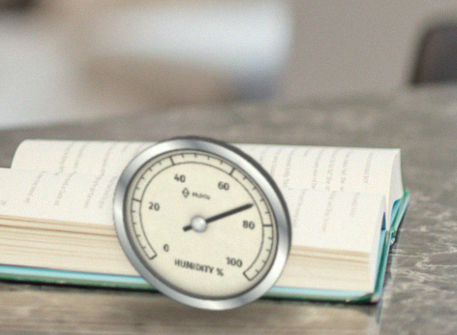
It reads 72 %
